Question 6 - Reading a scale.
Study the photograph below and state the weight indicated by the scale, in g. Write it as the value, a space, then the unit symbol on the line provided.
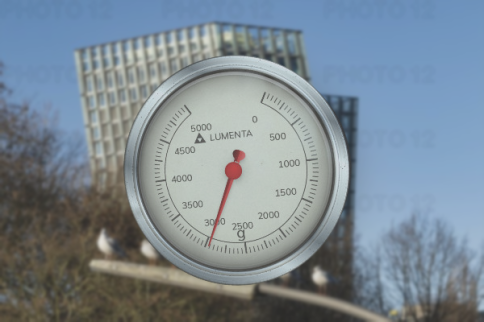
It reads 2950 g
